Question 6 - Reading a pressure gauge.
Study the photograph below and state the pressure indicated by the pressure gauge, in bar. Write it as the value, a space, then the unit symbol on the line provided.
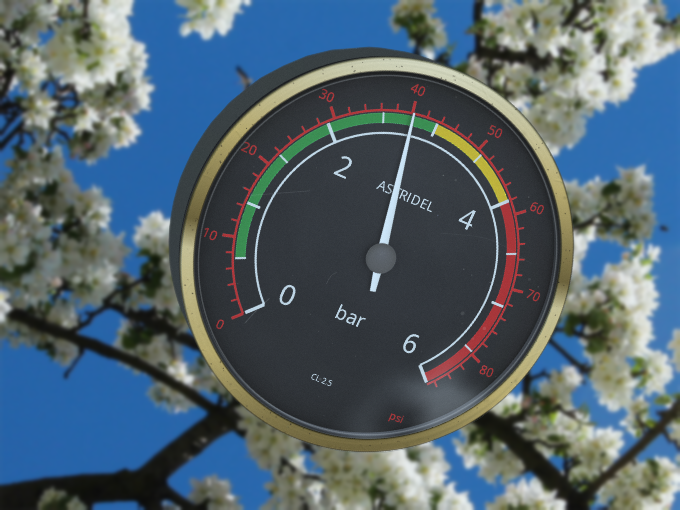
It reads 2.75 bar
